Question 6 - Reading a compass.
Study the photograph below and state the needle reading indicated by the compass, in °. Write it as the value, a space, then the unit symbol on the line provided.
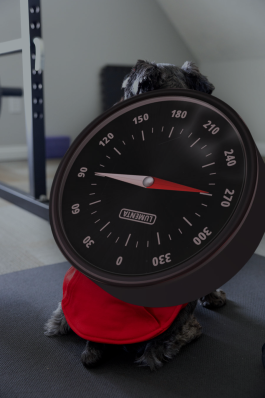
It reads 270 °
